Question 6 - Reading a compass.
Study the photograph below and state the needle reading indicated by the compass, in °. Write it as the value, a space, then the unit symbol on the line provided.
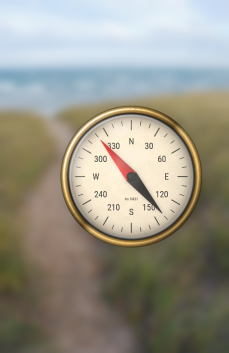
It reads 320 °
